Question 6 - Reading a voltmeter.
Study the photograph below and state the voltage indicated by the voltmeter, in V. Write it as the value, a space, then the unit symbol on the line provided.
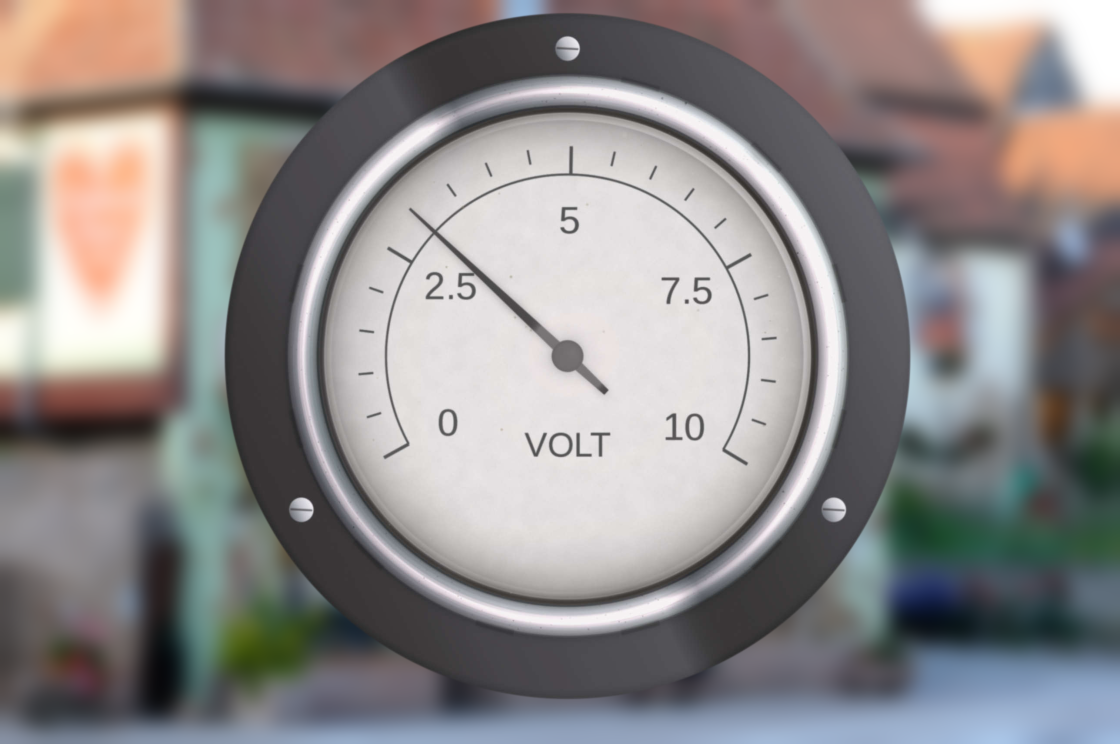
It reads 3 V
